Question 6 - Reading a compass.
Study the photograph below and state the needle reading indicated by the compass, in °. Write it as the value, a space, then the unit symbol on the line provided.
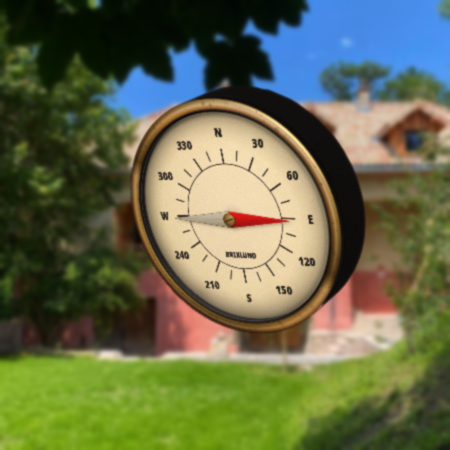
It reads 90 °
